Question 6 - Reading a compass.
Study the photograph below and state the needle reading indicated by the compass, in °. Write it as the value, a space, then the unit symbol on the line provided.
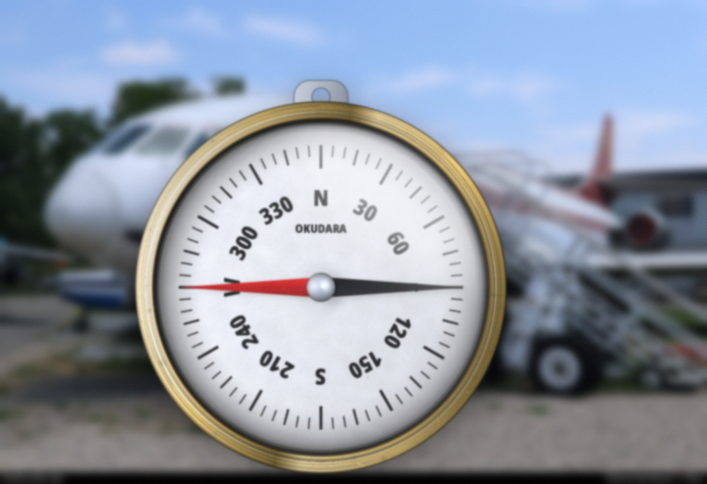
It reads 270 °
